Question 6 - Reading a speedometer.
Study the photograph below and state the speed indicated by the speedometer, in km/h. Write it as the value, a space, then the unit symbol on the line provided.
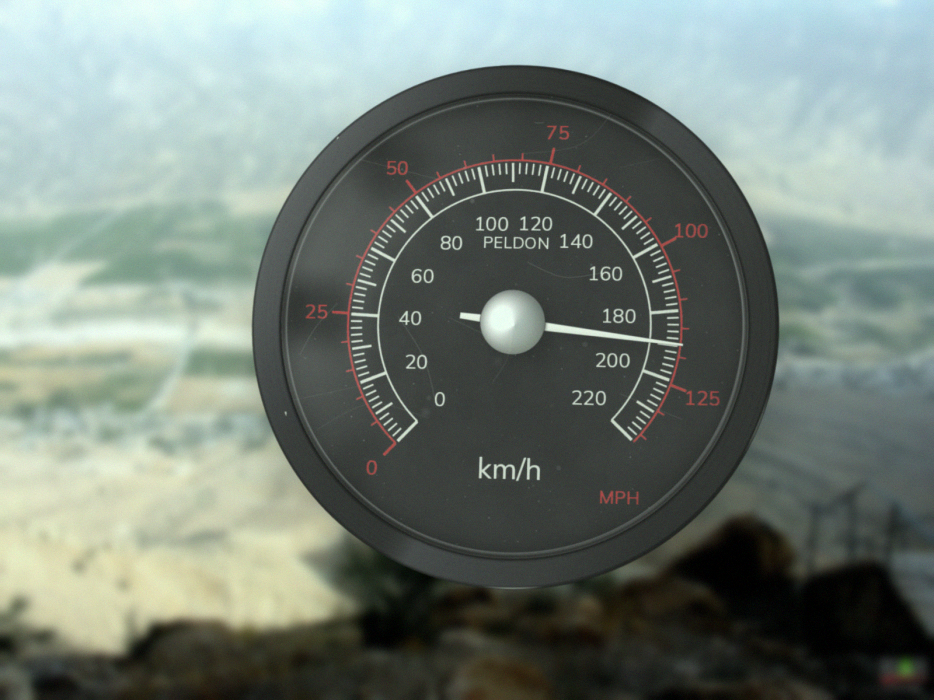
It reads 190 km/h
